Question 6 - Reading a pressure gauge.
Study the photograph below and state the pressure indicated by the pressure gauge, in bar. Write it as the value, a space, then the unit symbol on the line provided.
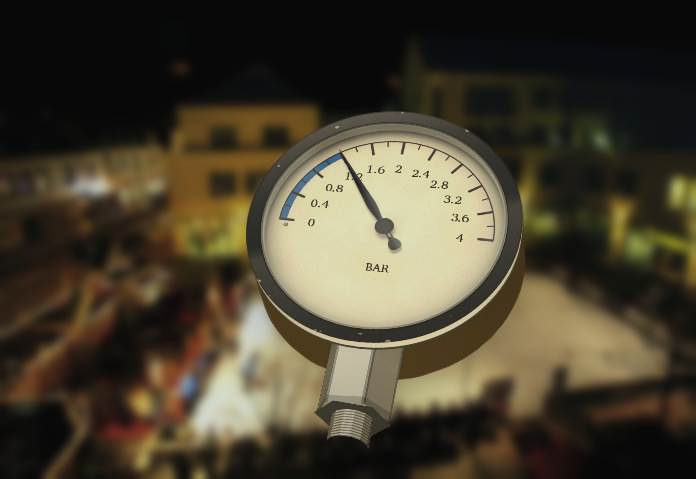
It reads 1.2 bar
